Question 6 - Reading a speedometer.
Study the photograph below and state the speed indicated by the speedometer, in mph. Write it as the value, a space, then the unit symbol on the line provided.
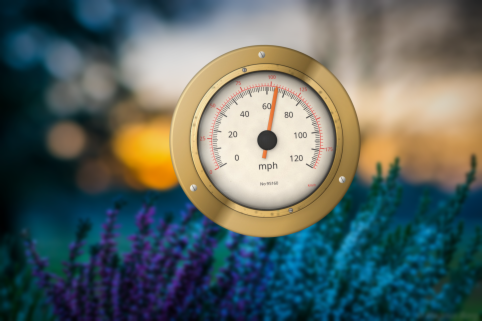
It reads 65 mph
